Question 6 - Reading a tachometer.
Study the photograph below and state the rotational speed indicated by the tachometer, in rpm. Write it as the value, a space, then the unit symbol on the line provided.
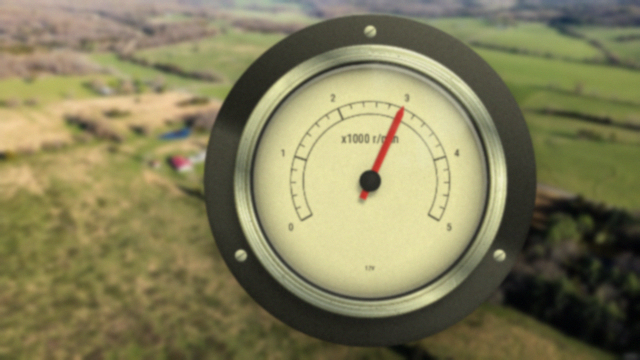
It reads 3000 rpm
